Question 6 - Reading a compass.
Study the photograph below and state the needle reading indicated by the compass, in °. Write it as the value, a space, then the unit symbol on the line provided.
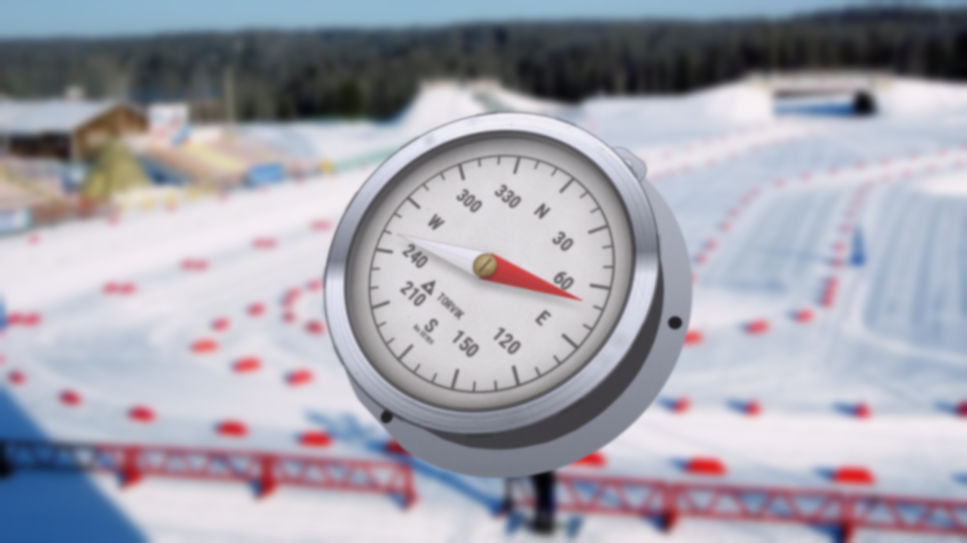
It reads 70 °
